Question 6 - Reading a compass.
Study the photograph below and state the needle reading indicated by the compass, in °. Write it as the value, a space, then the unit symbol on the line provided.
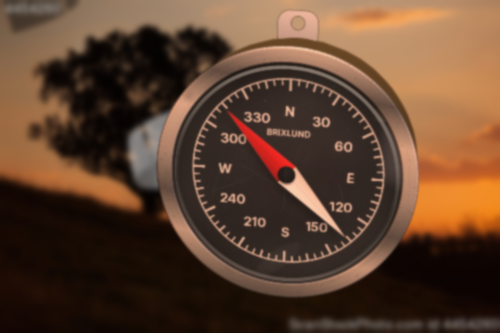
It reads 315 °
